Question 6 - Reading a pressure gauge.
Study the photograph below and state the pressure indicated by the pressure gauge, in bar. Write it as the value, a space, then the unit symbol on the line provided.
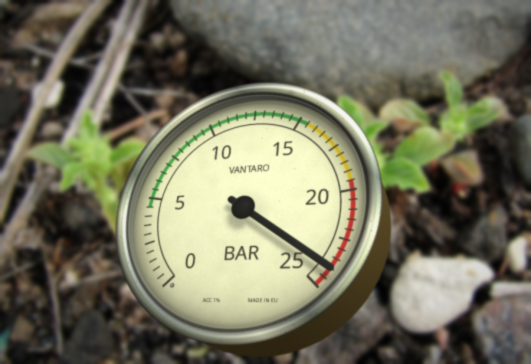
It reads 24 bar
